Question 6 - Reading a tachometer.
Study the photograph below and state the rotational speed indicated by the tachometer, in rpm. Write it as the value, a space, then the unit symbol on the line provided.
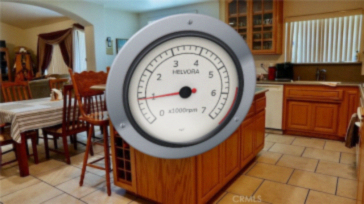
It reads 1000 rpm
